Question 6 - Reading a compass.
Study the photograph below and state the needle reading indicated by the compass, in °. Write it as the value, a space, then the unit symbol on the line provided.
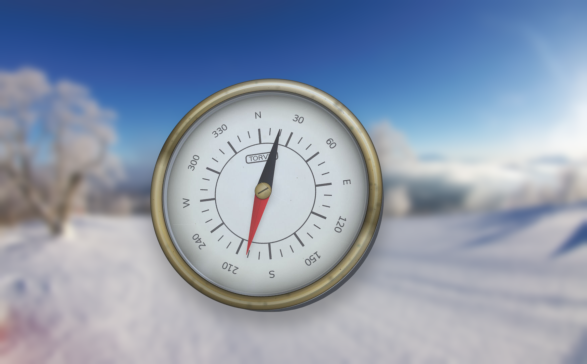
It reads 200 °
